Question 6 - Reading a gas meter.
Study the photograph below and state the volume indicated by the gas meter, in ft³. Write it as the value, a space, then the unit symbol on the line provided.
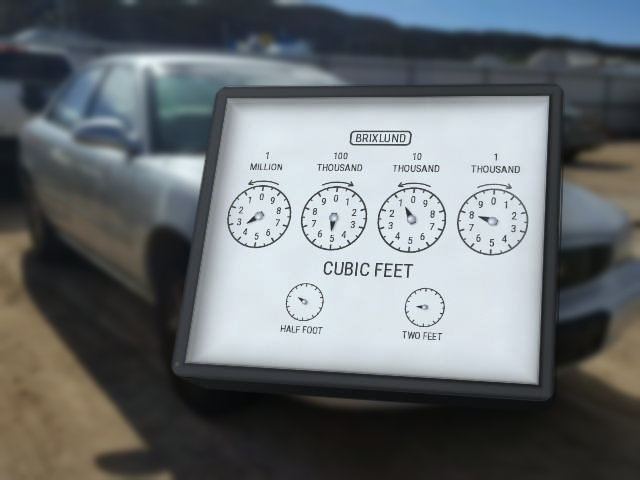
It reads 350800 ft³
